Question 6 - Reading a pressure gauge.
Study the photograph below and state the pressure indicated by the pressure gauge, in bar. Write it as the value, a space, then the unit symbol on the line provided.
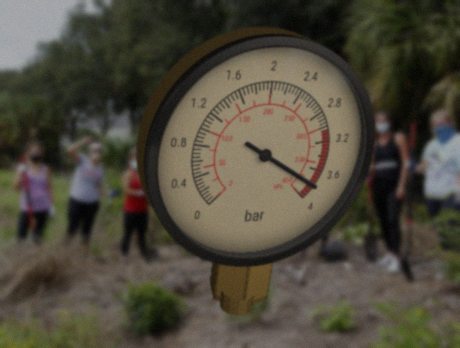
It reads 3.8 bar
